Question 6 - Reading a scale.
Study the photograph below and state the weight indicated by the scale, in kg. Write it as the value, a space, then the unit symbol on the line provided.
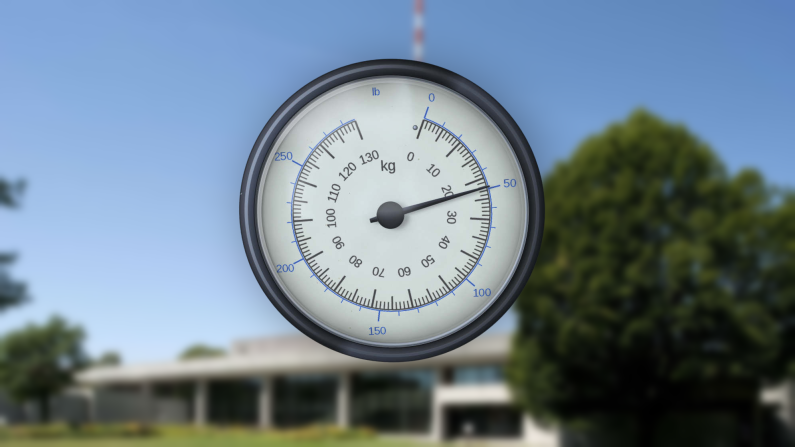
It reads 22 kg
